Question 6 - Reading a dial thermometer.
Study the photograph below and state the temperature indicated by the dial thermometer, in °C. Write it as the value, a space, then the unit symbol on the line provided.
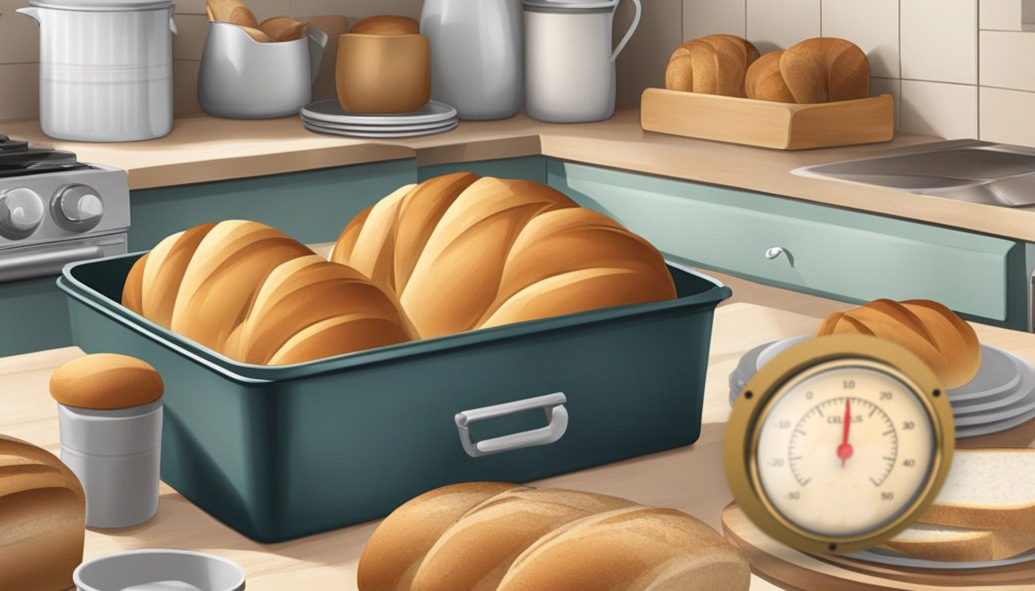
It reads 10 °C
